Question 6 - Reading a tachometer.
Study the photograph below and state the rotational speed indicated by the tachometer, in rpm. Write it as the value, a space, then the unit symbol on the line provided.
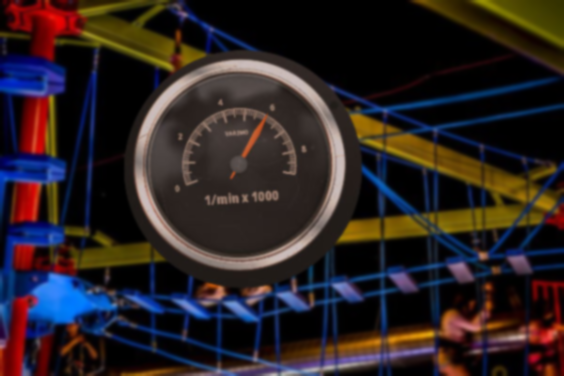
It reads 6000 rpm
